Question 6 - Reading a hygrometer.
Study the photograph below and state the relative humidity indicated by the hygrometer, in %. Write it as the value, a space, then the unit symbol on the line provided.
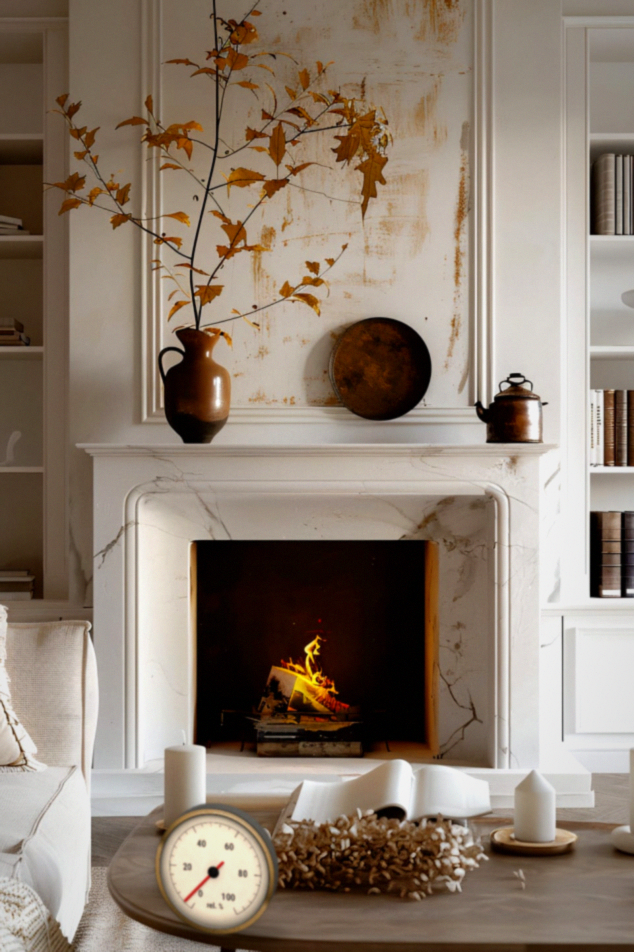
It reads 4 %
